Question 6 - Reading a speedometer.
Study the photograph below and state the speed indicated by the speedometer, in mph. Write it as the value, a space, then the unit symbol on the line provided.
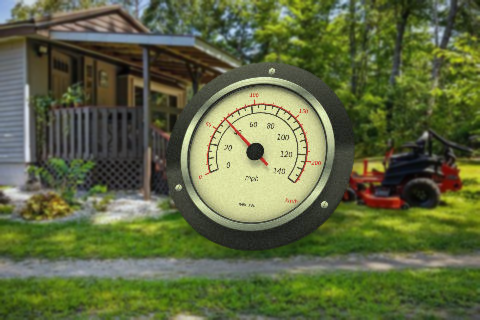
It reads 40 mph
